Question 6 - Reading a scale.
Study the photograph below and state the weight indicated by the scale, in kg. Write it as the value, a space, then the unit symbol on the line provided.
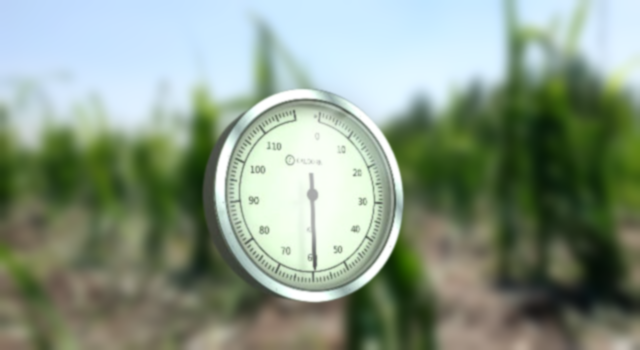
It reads 60 kg
